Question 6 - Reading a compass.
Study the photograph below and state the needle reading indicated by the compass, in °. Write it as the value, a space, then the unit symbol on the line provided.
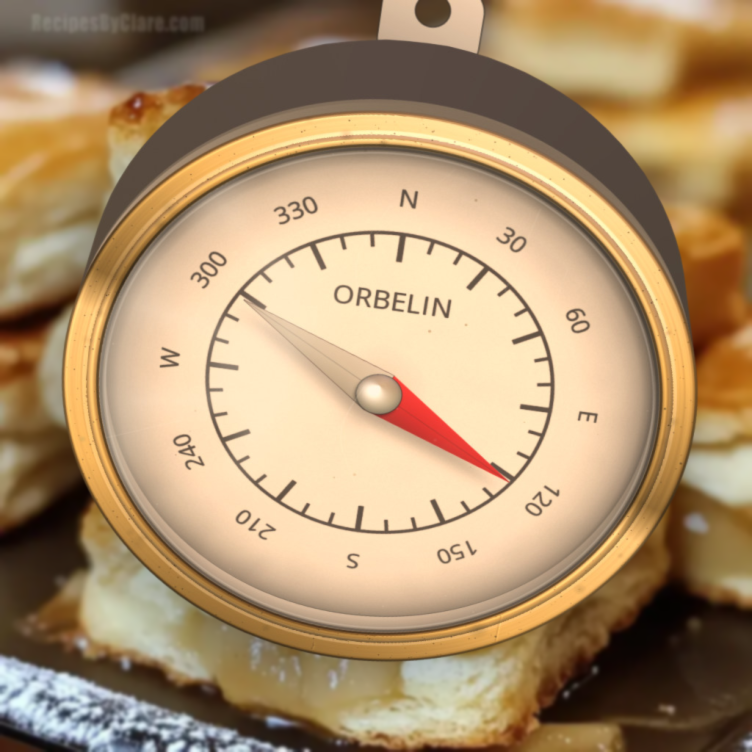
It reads 120 °
